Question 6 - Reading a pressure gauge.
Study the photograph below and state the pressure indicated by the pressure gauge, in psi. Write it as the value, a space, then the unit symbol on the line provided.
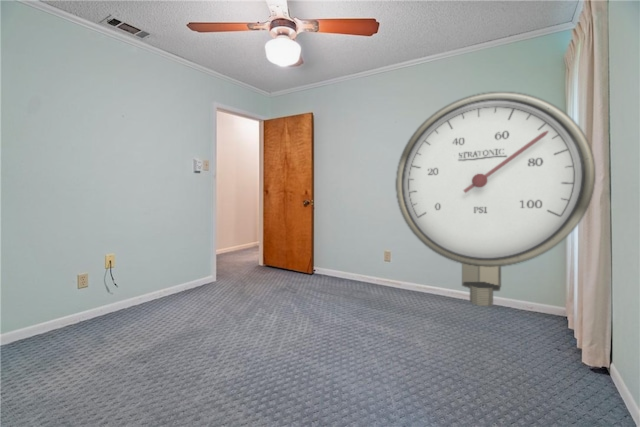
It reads 72.5 psi
